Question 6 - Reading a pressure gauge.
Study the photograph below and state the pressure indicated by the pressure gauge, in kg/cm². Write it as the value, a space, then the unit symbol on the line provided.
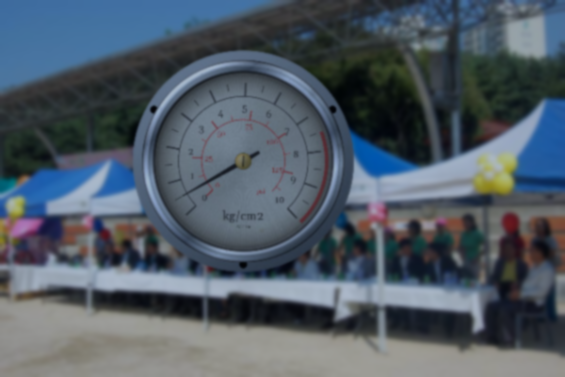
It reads 0.5 kg/cm²
